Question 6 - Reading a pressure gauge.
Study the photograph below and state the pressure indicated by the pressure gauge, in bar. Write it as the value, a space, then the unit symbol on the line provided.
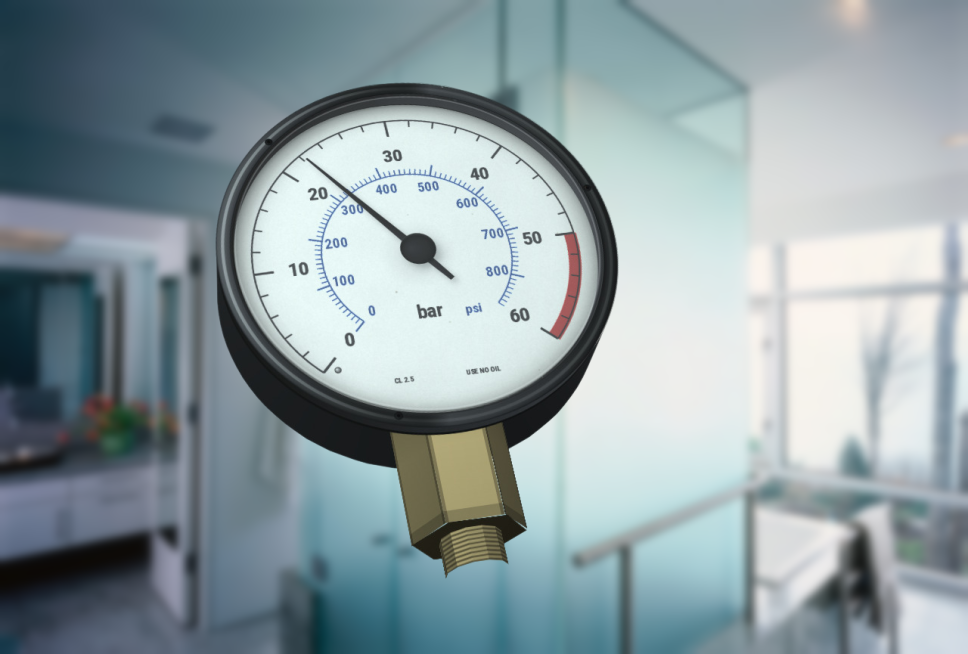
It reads 22 bar
